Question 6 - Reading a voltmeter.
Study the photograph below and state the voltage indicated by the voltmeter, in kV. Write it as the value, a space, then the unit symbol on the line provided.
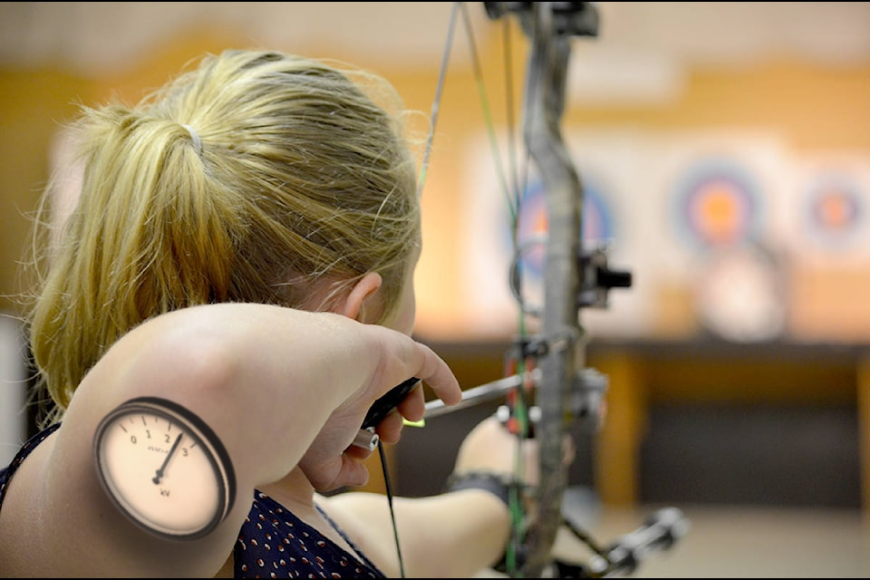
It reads 2.5 kV
